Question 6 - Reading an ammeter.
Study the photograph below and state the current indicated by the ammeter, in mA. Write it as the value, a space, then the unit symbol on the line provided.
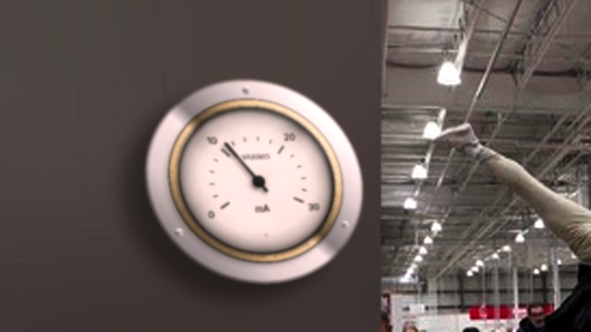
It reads 11 mA
